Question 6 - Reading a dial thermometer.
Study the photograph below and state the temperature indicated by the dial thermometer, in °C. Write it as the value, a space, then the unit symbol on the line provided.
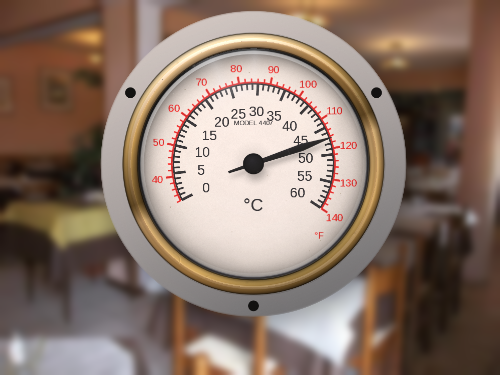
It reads 47 °C
